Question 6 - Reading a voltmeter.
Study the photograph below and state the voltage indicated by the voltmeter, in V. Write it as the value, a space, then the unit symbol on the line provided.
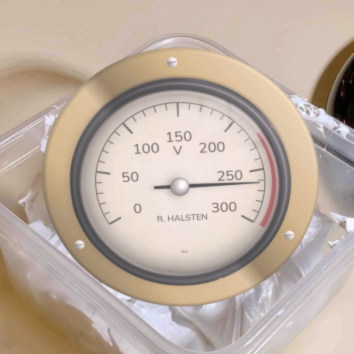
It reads 260 V
